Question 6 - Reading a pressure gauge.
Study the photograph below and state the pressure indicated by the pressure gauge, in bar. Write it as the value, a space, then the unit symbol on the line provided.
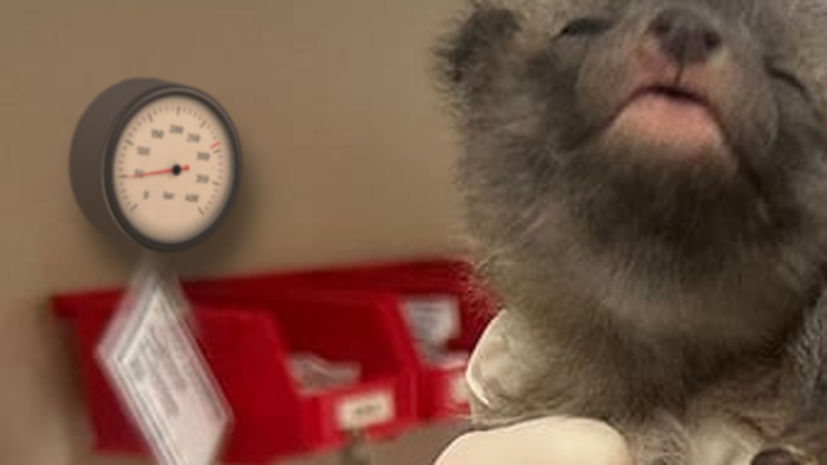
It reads 50 bar
